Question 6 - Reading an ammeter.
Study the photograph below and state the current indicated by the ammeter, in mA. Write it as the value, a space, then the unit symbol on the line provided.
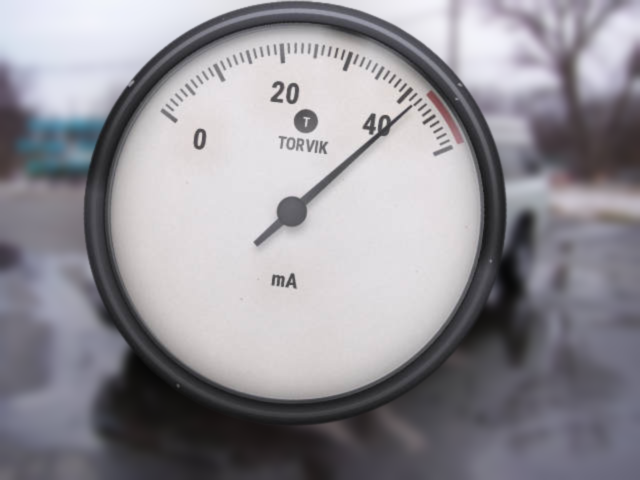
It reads 42 mA
